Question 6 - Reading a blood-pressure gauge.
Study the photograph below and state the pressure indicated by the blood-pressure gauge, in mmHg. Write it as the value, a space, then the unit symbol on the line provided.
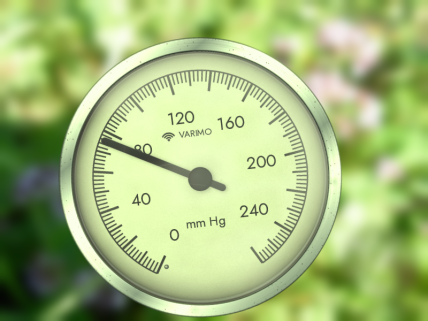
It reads 76 mmHg
